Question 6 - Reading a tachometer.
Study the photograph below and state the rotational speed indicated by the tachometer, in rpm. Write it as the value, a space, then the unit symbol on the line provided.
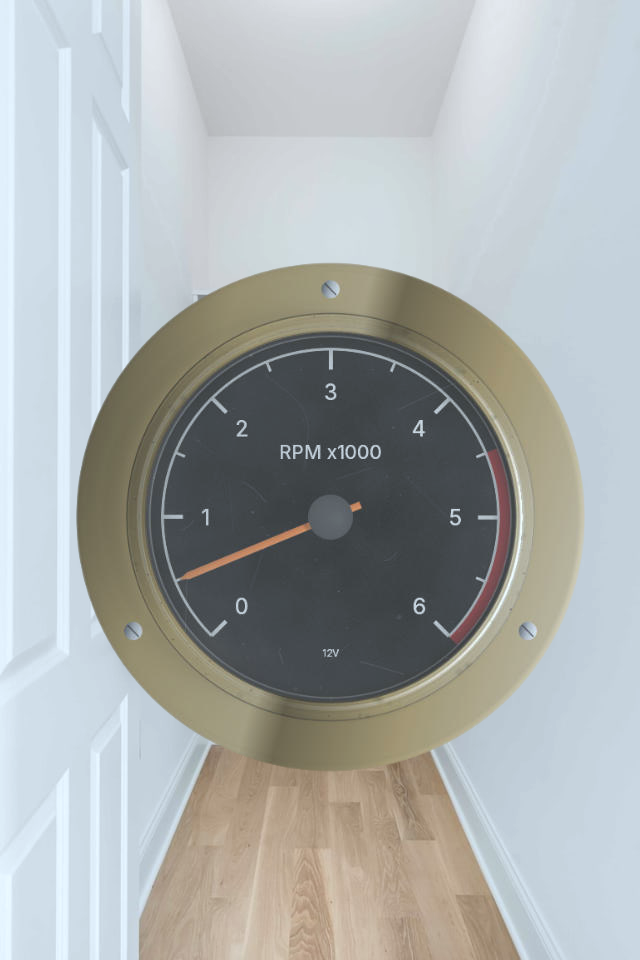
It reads 500 rpm
